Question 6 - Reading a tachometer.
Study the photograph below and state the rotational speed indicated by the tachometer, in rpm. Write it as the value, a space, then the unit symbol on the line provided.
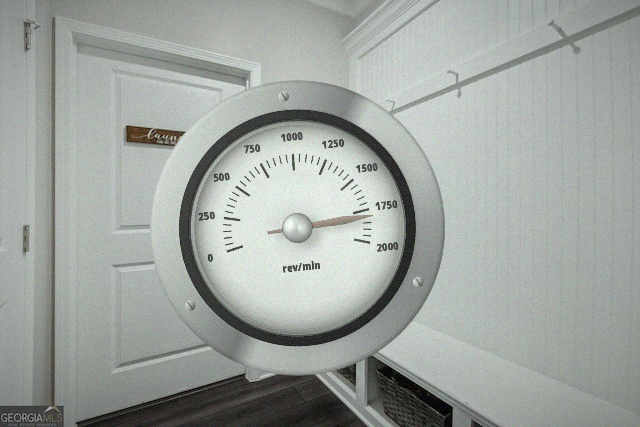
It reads 1800 rpm
